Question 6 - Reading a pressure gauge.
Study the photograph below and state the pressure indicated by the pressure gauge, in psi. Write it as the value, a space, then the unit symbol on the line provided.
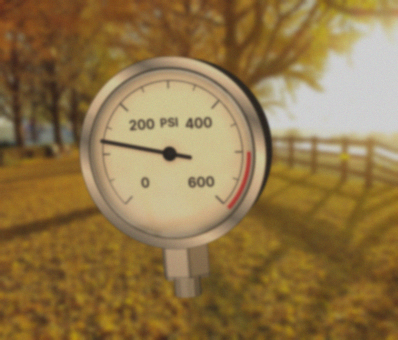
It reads 125 psi
